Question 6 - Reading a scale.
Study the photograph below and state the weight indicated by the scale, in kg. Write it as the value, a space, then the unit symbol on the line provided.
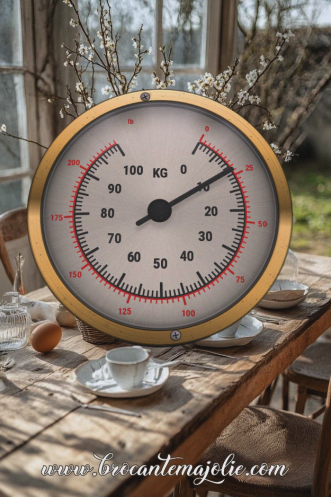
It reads 10 kg
